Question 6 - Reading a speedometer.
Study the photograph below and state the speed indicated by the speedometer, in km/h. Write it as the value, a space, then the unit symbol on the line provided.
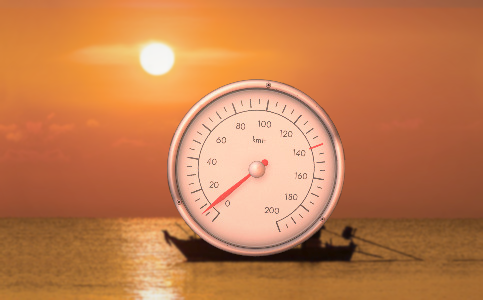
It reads 7.5 km/h
